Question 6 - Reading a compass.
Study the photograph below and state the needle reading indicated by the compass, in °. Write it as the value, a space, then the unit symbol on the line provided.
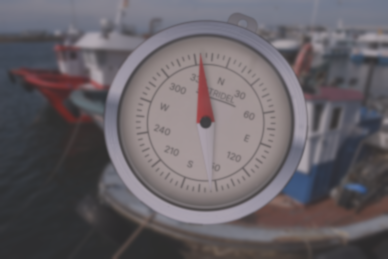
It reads 335 °
